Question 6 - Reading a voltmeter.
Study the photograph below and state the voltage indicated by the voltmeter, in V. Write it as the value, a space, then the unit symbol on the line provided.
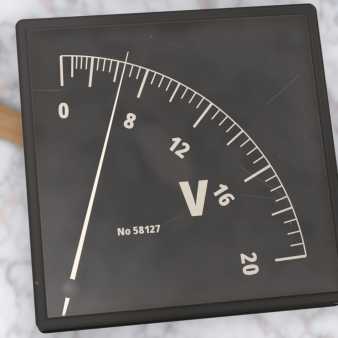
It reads 6.5 V
